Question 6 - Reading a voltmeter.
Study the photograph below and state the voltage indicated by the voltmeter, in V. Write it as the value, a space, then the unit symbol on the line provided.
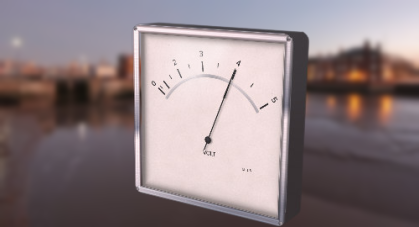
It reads 4 V
